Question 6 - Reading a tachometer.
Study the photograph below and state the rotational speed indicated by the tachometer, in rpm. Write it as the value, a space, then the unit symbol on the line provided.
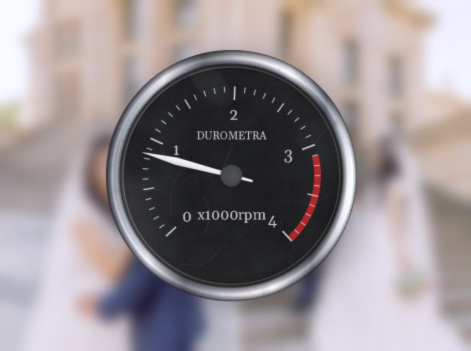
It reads 850 rpm
